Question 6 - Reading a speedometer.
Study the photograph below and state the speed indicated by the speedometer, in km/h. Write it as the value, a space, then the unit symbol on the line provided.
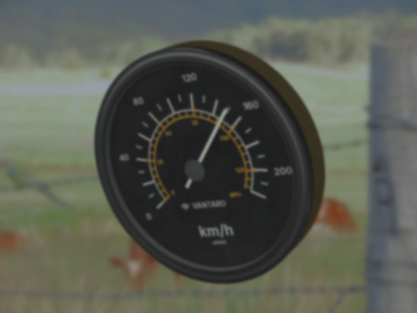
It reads 150 km/h
